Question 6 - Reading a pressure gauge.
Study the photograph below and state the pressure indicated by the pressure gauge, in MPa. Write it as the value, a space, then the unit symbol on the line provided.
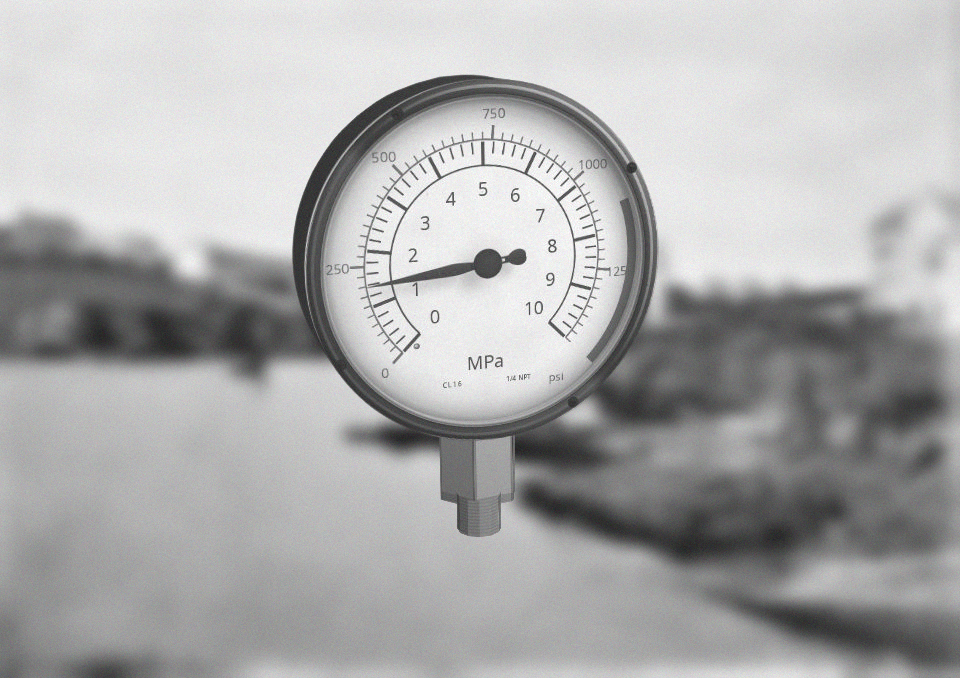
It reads 1.4 MPa
